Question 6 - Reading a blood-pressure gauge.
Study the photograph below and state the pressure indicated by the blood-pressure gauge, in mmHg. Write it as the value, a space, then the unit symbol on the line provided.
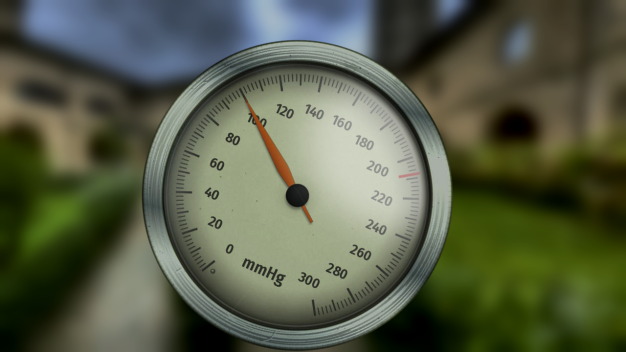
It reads 100 mmHg
